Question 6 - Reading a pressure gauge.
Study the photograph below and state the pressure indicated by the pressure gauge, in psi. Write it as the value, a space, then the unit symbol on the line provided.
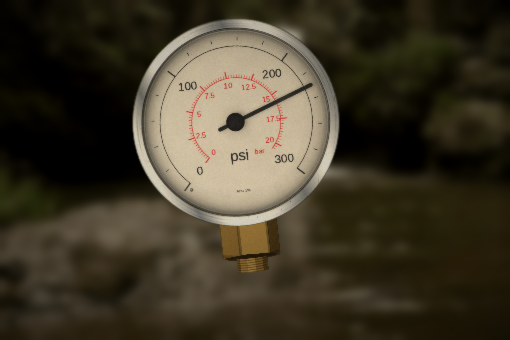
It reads 230 psi
